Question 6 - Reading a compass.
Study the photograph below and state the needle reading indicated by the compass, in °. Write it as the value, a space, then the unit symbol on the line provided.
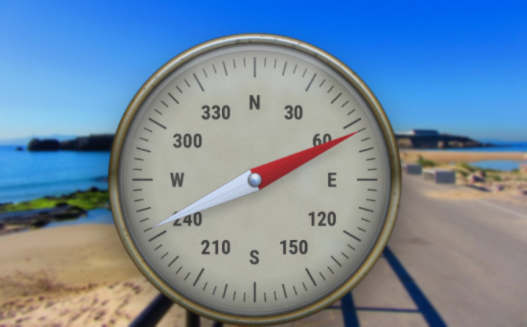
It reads 65 °
